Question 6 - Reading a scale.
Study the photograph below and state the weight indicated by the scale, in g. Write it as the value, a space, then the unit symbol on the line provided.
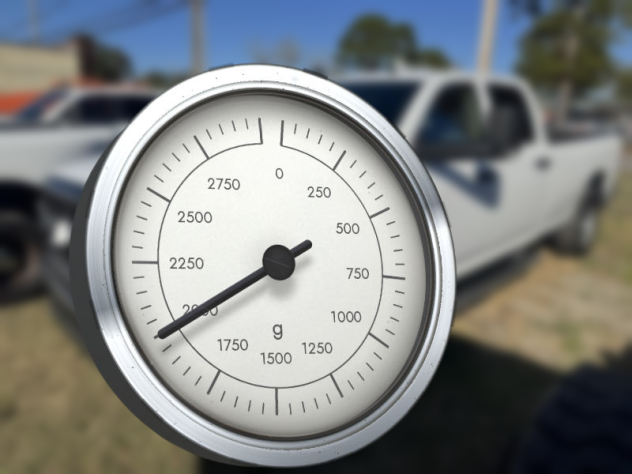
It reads 2000 g
